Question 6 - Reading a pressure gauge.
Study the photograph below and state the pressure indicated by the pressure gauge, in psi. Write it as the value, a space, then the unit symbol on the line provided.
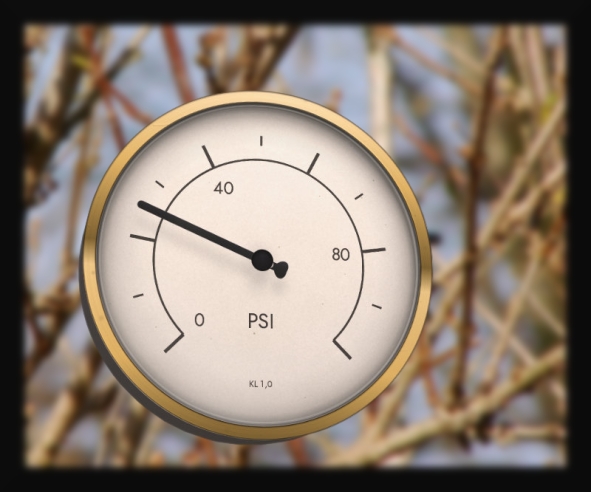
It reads 25 psi
